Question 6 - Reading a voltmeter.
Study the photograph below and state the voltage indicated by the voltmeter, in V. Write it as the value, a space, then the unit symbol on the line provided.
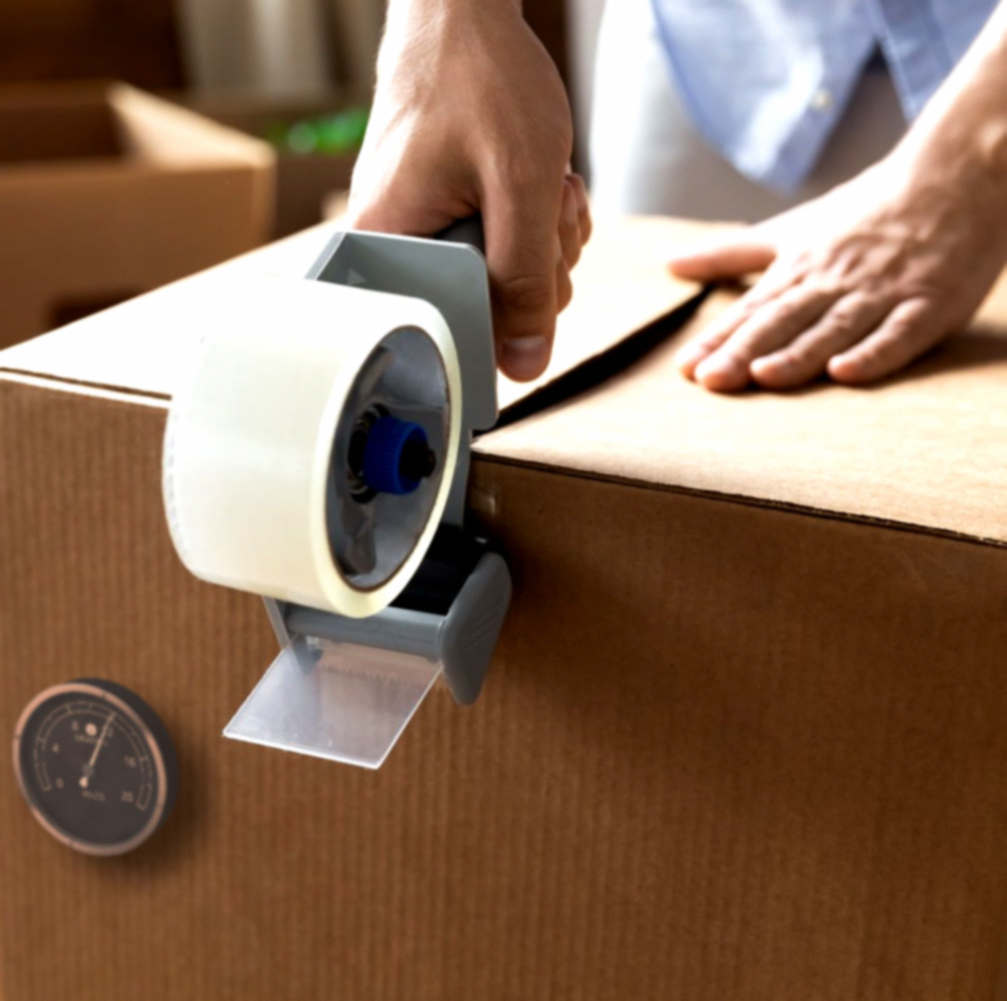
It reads 12 V
